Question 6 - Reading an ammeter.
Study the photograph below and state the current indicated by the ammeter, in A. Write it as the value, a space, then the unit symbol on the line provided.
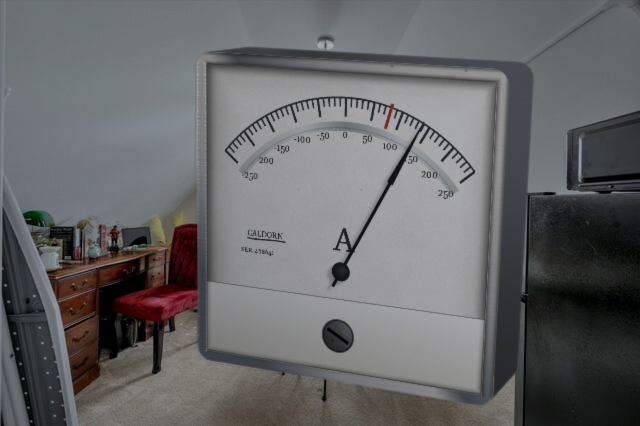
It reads 140 A
